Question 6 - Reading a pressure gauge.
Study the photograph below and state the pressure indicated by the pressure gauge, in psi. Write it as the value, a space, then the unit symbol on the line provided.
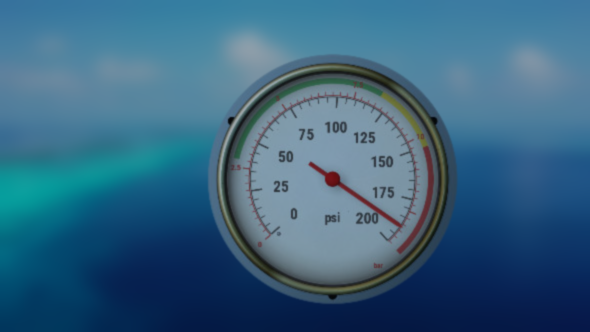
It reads 190 psi
